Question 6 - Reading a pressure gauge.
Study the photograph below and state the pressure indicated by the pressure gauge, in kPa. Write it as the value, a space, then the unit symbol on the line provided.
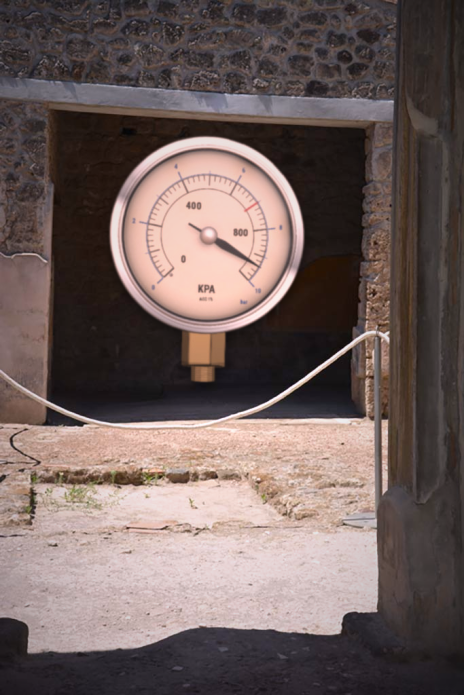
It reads 940 kPa
